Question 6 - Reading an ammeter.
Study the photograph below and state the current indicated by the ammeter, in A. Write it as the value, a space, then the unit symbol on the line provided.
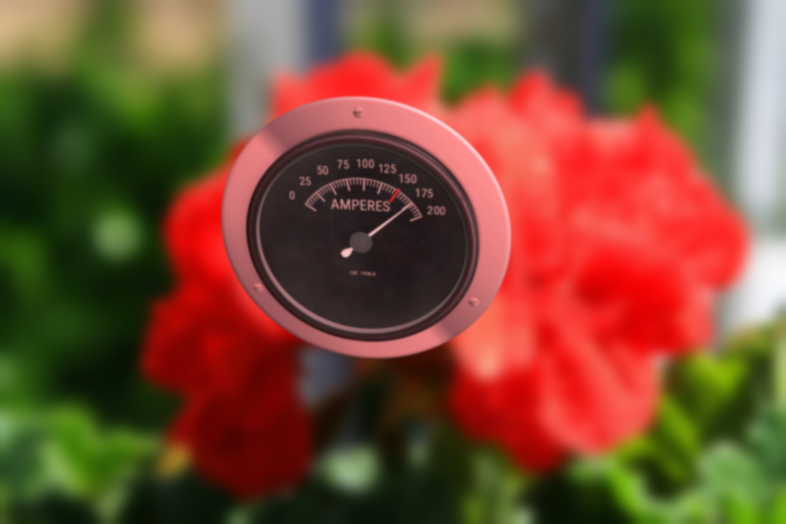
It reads 175 A
